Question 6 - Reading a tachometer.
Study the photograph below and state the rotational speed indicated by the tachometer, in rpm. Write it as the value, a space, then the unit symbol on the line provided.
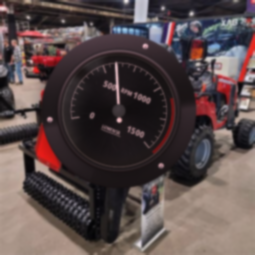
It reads 600 rpm
